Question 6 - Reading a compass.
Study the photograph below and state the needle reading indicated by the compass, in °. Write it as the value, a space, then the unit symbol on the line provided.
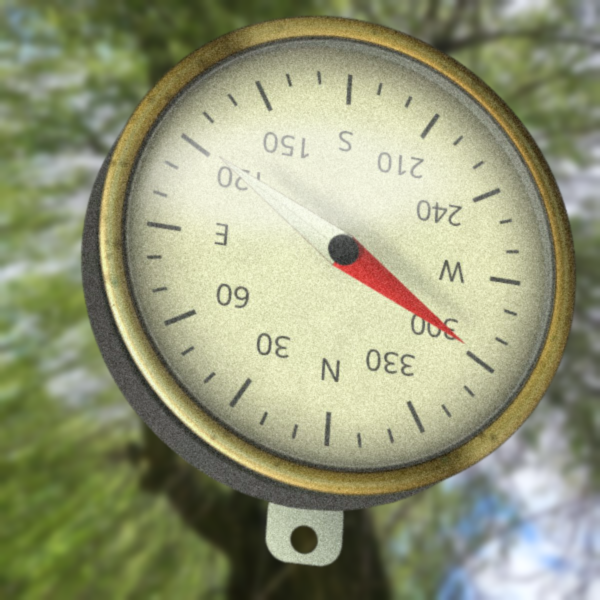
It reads 300 °
